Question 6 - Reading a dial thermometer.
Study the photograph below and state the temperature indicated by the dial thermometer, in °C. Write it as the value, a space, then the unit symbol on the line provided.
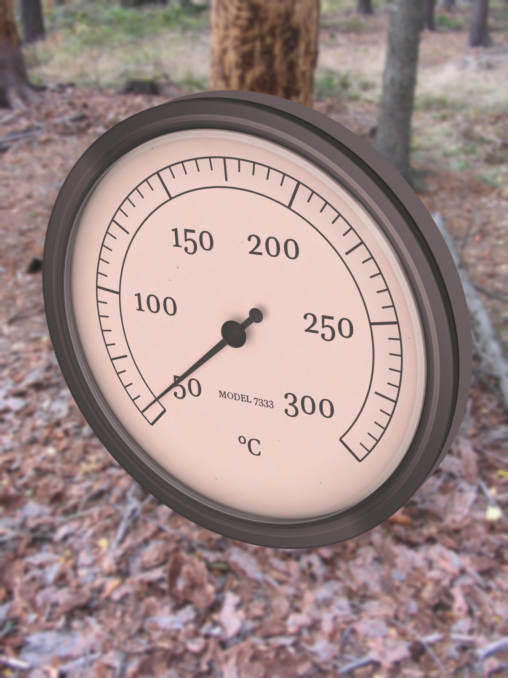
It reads 55 °C
